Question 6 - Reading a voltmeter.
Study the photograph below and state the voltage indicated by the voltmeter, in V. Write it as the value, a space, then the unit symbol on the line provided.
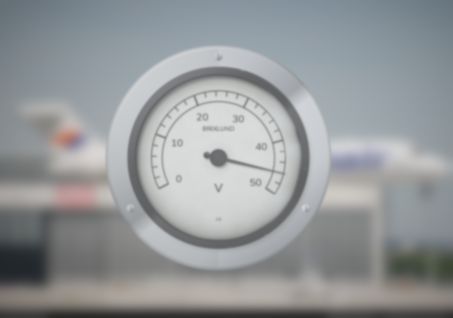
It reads 46 V
